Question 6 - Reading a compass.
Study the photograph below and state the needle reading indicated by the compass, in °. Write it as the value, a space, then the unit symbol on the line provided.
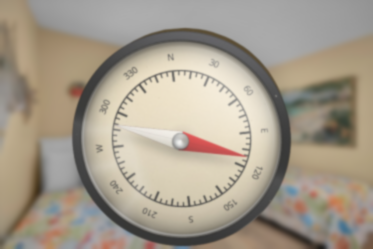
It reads 110 °
